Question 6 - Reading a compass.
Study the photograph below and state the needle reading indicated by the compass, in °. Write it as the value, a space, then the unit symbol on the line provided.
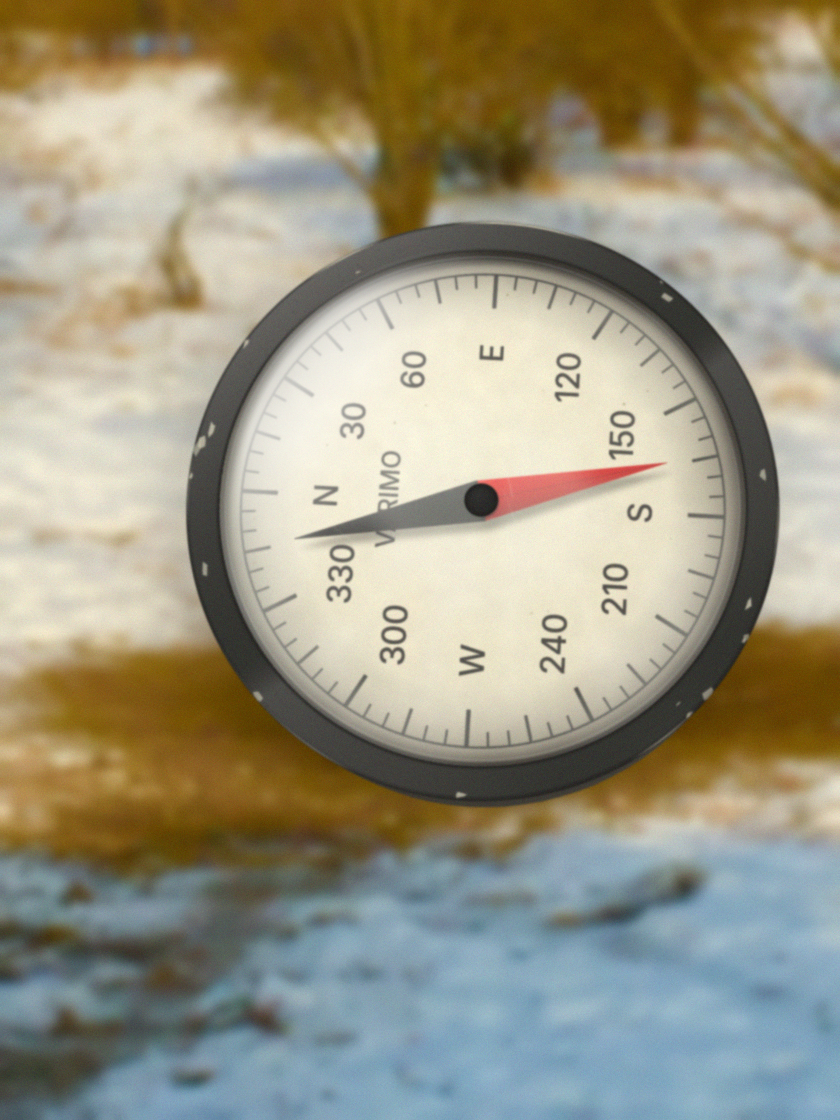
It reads 165 °
